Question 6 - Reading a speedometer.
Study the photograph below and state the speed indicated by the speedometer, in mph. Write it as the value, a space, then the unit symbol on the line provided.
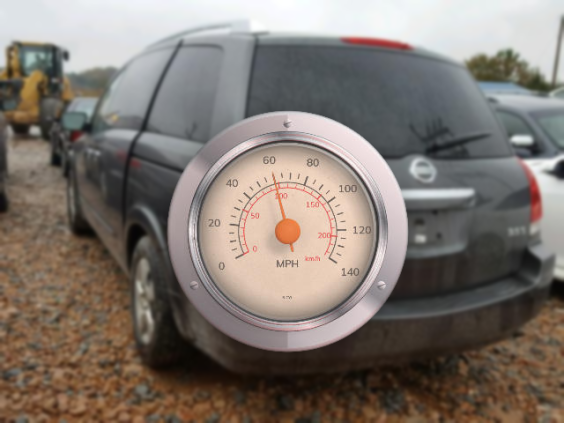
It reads 60 mph
